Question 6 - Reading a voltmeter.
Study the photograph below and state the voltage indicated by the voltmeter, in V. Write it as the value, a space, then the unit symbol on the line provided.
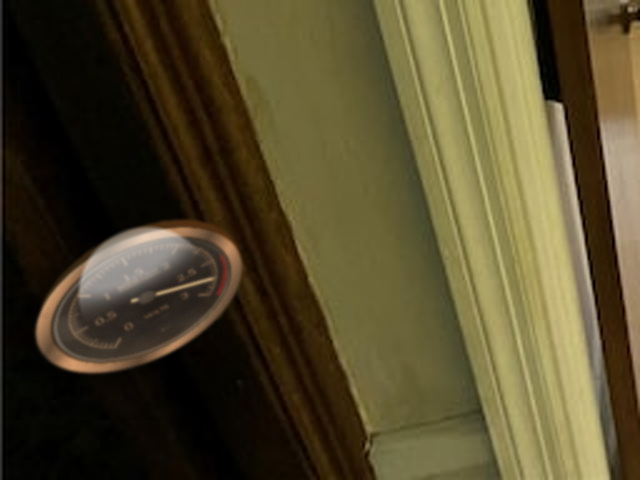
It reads 2.75 V
